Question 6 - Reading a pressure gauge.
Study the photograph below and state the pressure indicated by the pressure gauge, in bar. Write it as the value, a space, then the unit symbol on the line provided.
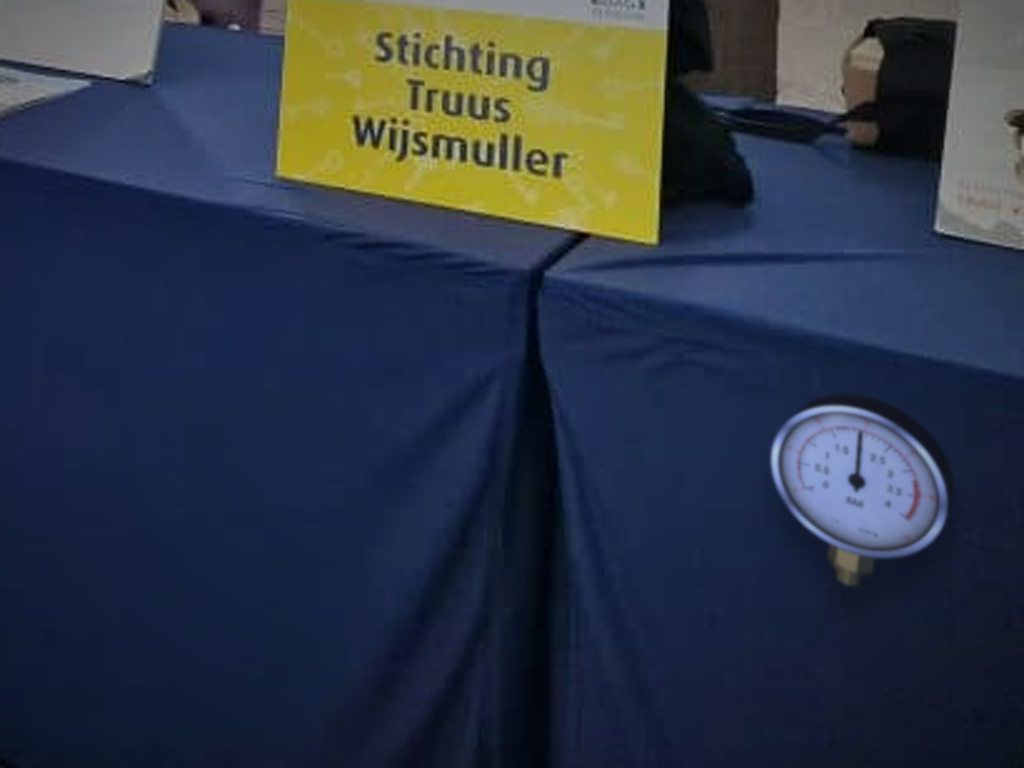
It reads 2 bar
